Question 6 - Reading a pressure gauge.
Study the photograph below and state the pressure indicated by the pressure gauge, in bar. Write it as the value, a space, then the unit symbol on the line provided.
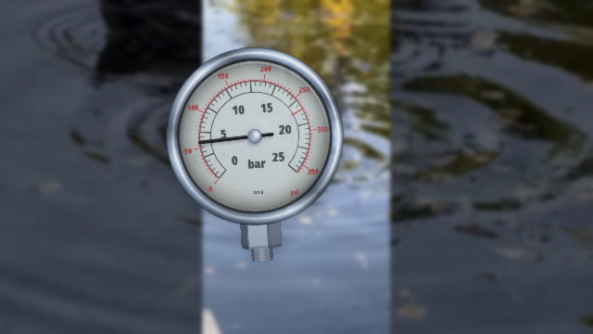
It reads 4 bar
